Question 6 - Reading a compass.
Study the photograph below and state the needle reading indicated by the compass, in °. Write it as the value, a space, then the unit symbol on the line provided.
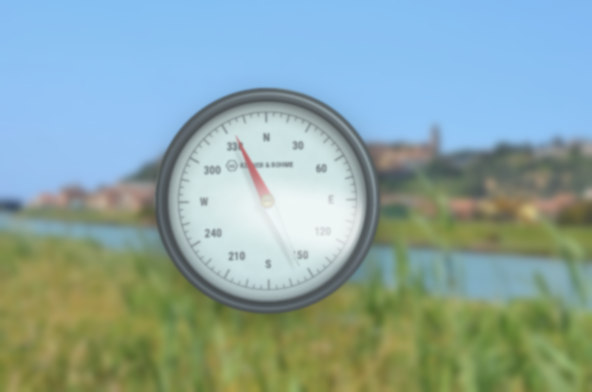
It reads 335 °
